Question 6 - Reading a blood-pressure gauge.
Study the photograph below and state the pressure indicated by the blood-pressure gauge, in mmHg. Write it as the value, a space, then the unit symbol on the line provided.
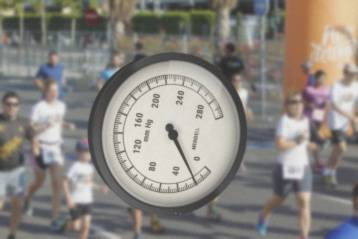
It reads 20 mmHg
